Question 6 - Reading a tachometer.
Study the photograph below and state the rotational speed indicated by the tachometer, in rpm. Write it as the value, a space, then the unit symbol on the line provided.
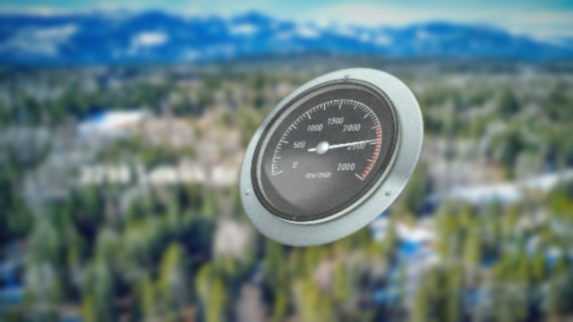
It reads 2500 rpm
